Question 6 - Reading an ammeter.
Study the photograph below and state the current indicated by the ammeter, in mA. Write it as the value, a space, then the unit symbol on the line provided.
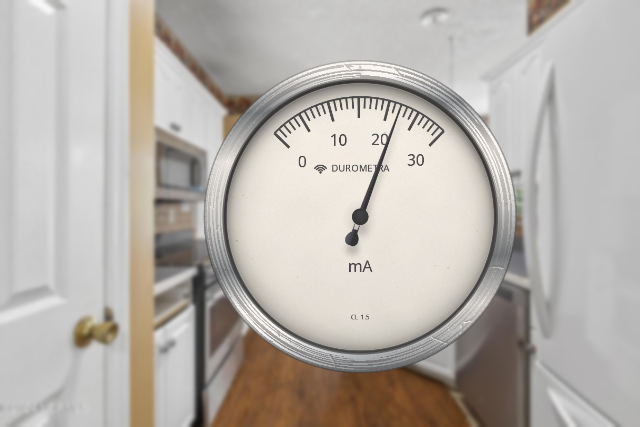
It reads 22 mA
